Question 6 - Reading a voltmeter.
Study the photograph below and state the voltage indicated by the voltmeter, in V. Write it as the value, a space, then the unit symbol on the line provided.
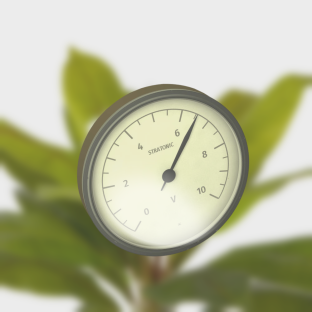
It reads 6.5 V
